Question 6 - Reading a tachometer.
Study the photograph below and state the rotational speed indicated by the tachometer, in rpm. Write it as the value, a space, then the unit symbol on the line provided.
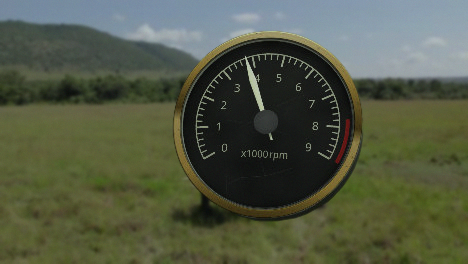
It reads 3800 rpm
